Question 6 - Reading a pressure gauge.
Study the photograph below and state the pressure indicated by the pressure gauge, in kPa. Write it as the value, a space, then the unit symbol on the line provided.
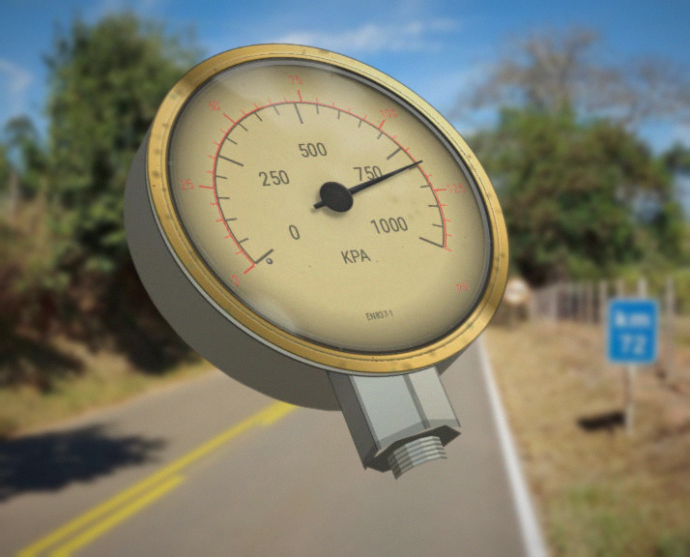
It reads 800 kPa
